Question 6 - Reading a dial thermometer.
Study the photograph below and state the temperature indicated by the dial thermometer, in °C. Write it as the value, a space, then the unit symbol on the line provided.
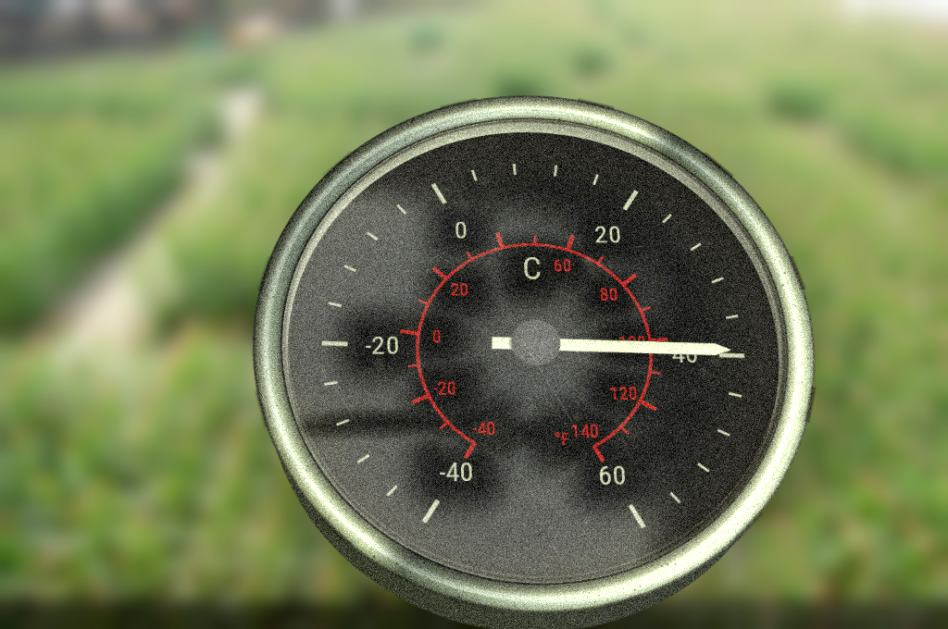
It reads 40 °C
